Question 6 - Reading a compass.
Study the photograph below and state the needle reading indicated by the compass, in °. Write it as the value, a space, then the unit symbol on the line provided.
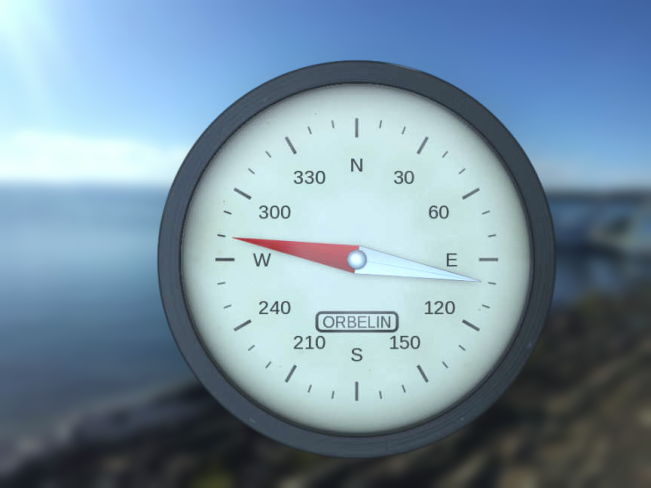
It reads 280 °
